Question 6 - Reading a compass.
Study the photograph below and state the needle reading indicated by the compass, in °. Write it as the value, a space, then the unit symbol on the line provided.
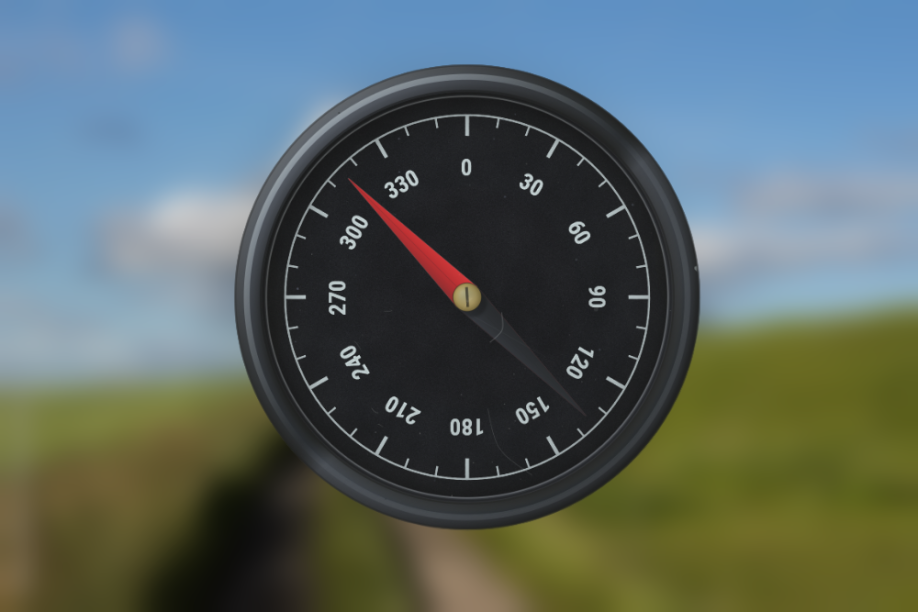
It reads 315 °
